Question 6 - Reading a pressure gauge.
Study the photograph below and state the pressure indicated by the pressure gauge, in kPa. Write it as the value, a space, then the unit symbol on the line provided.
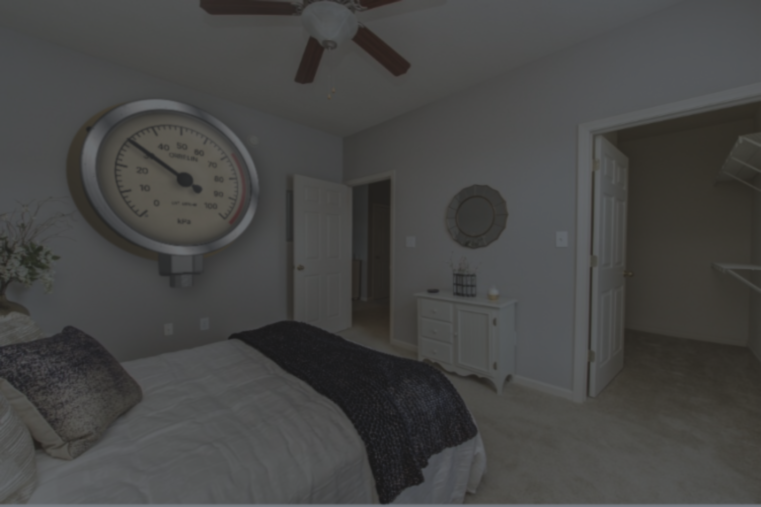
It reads 30 kPa
